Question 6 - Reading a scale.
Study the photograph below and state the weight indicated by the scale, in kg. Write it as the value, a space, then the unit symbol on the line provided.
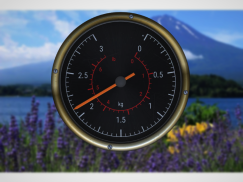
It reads 2.1 kg
